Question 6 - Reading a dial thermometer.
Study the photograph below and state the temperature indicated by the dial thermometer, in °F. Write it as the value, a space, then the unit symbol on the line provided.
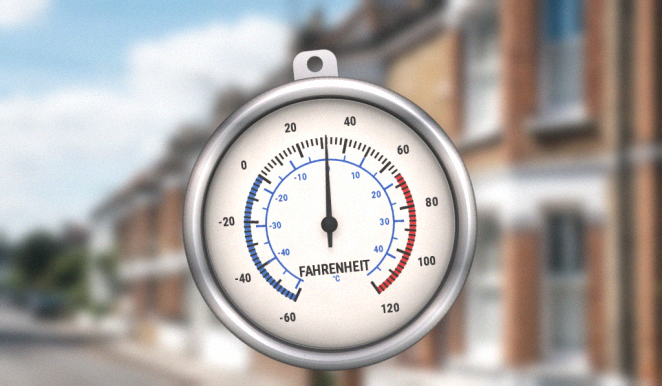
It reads 32 °F
